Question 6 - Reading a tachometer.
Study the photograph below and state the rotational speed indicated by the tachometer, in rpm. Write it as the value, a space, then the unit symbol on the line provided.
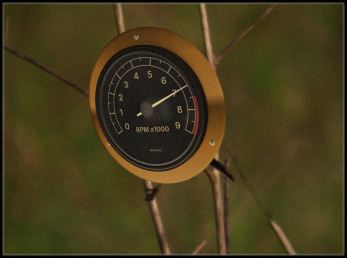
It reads 7000 rpm
